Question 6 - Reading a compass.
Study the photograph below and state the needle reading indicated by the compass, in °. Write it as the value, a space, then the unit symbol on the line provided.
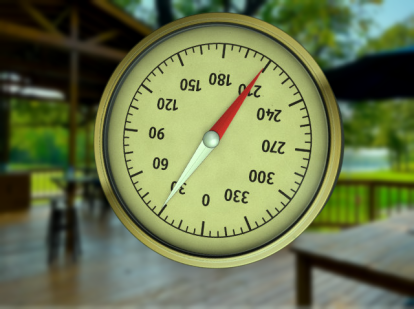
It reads 210 °
